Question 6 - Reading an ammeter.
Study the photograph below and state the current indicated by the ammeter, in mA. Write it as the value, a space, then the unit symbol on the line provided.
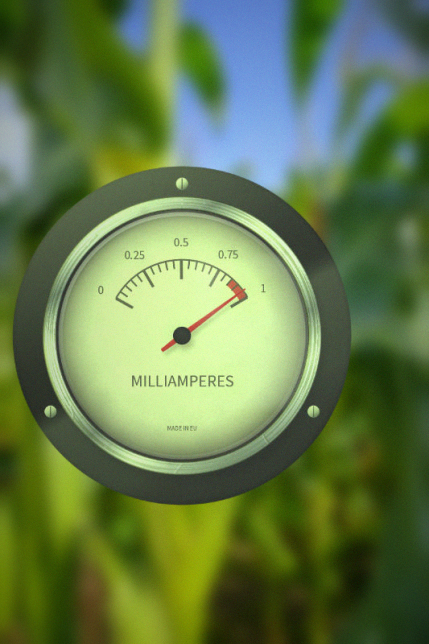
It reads 0.95 mA
